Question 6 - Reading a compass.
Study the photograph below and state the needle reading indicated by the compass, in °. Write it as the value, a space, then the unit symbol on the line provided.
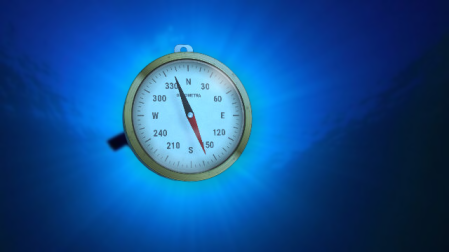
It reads 160 °
